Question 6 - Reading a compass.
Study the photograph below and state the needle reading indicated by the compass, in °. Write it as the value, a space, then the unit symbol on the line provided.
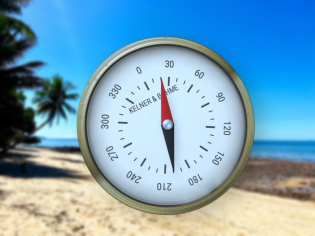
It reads 20 °
